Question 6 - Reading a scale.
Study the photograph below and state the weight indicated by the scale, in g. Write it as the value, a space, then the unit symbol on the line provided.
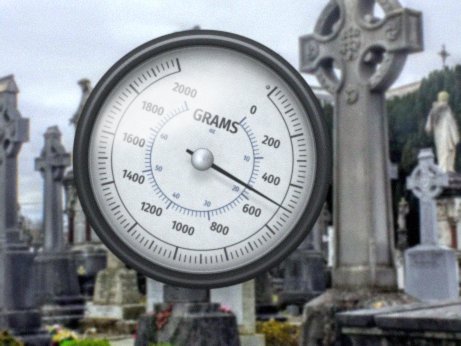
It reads 500 g
